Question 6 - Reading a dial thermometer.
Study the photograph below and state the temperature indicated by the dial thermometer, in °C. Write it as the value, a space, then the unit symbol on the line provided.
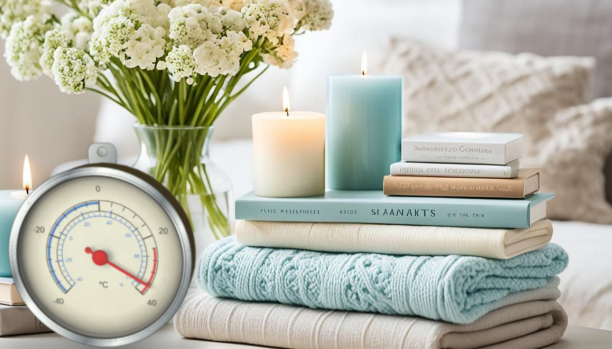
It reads 36 °C
